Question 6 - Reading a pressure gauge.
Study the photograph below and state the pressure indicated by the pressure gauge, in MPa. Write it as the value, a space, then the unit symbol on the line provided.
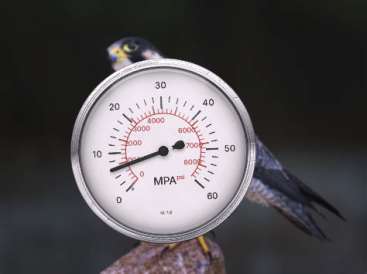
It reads 6 MPa
